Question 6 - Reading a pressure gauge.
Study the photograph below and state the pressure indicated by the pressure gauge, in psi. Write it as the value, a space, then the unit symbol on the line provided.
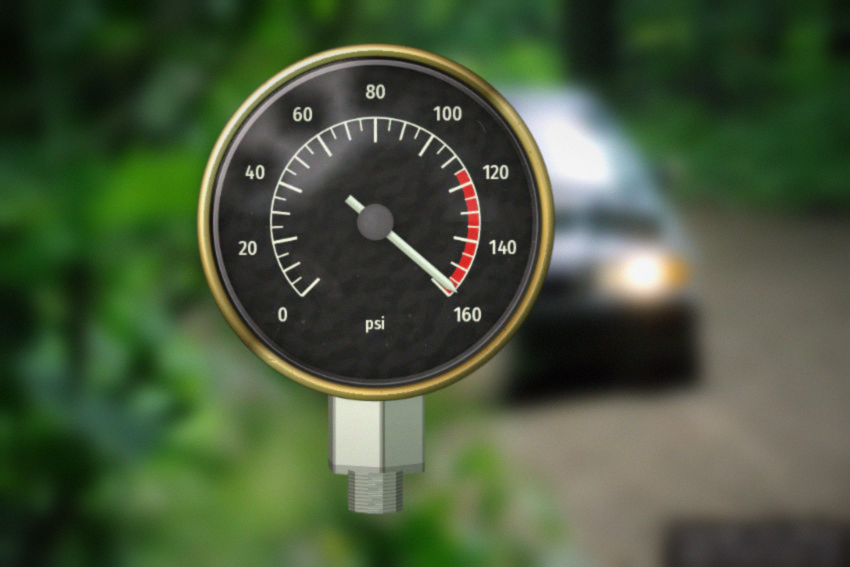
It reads 157.5 psi
